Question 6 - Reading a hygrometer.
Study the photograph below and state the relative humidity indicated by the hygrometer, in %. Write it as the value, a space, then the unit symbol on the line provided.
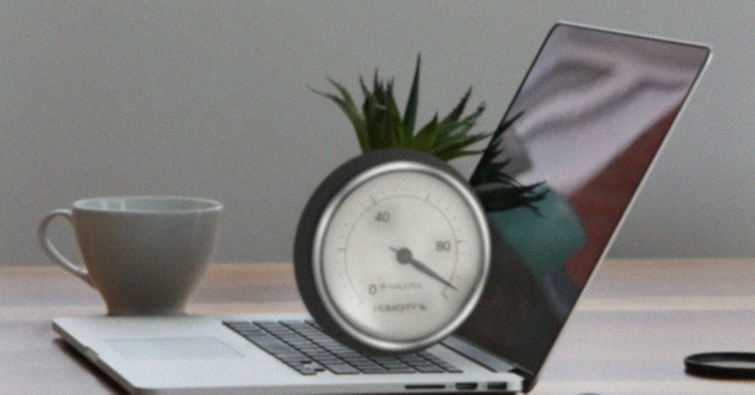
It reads 96 %
